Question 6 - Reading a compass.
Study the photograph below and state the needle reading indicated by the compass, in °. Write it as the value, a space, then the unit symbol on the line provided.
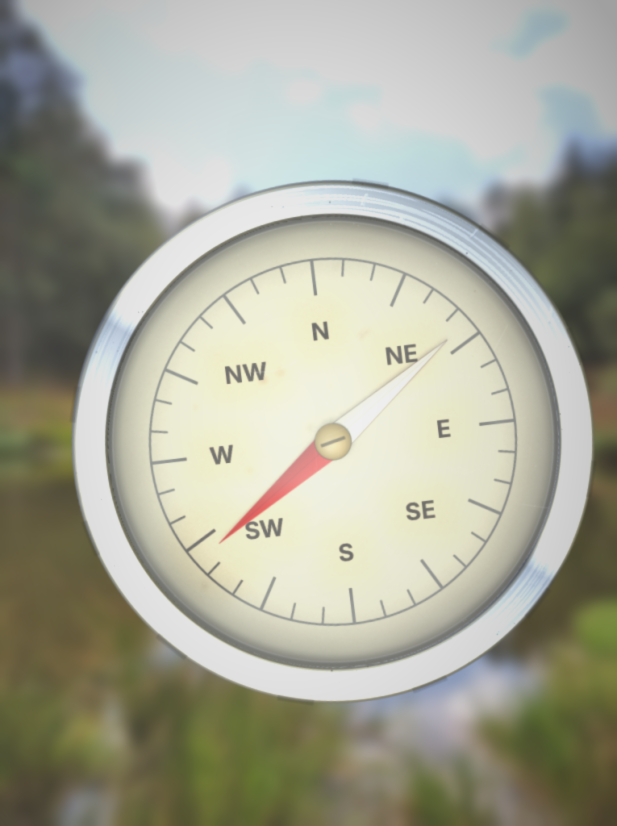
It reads 235 °
